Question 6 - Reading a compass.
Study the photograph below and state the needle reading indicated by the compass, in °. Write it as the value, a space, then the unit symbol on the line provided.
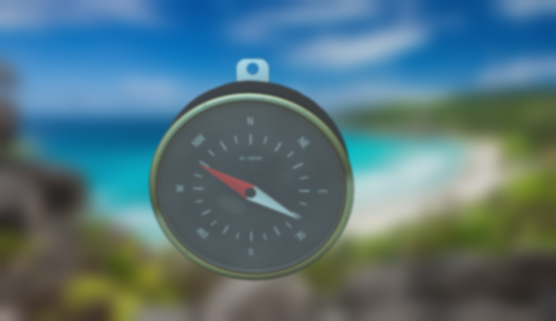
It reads 300 °
